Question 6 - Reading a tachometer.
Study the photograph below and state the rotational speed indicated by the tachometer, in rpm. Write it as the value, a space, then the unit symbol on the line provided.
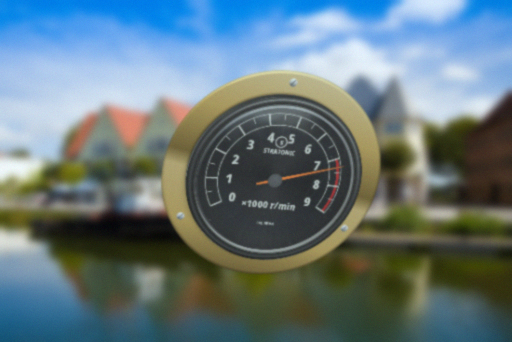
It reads 7250 rpm
